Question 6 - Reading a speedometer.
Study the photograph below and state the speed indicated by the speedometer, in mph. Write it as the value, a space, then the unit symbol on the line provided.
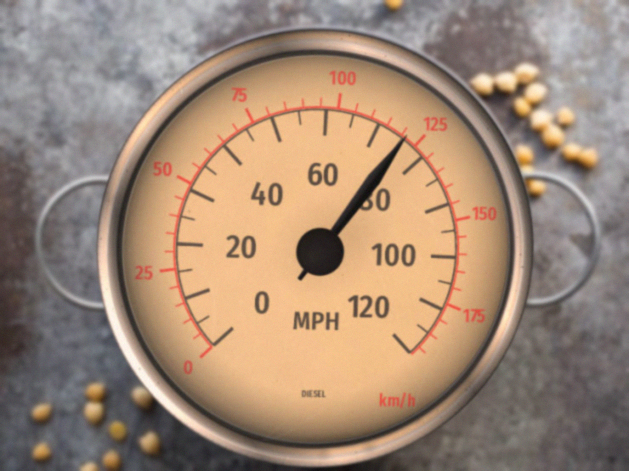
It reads 75 mph
